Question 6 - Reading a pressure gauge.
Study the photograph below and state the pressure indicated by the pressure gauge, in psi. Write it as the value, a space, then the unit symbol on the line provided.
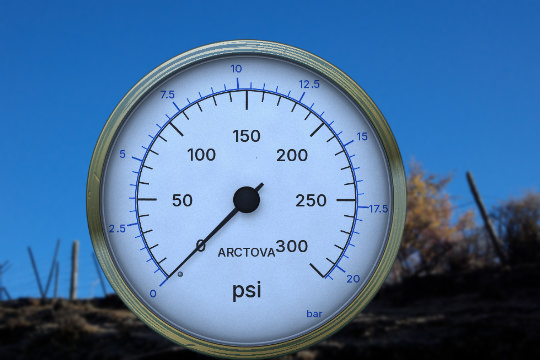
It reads 0 psi
